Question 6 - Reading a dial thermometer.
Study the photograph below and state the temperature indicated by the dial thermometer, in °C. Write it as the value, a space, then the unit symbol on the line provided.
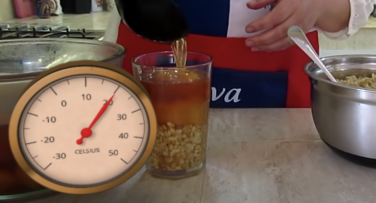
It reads 20 °C
